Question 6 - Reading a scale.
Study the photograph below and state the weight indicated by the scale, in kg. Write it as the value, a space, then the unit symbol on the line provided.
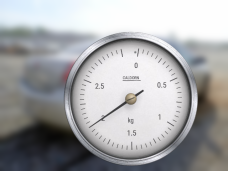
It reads 2 kg
